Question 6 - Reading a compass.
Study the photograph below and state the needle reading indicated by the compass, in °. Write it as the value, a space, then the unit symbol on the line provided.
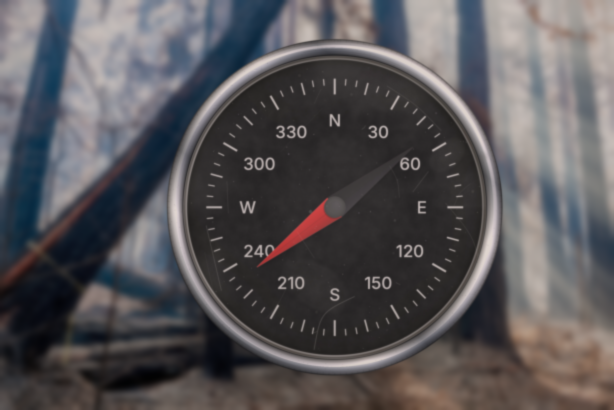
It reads 232.5 °
